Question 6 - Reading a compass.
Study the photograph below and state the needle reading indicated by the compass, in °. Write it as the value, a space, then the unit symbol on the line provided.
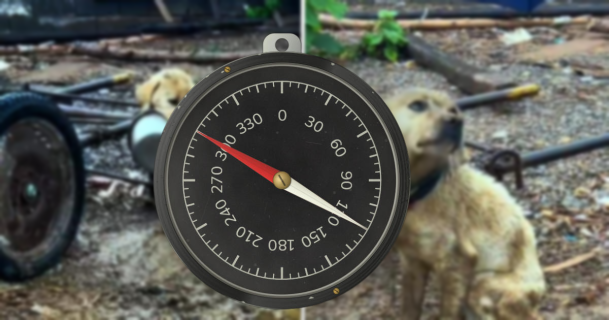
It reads 300 °
